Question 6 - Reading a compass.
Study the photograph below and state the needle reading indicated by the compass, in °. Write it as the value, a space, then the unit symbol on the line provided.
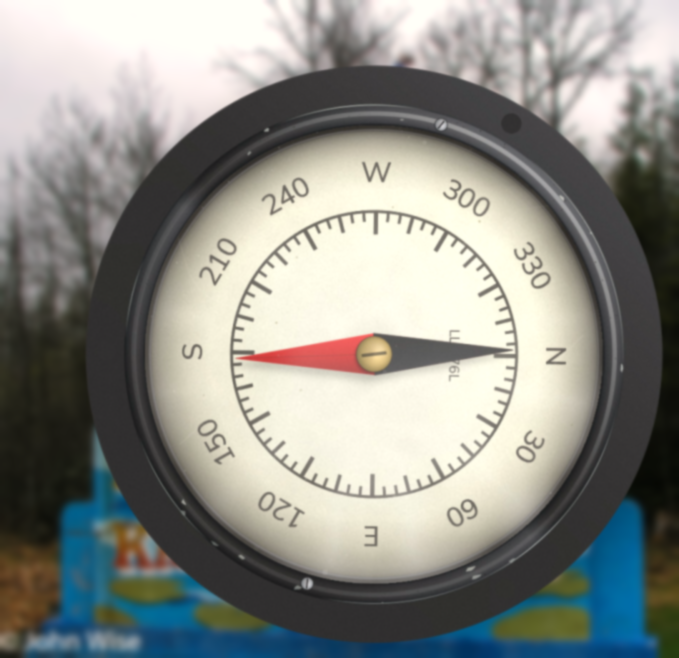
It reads 177.5 °
